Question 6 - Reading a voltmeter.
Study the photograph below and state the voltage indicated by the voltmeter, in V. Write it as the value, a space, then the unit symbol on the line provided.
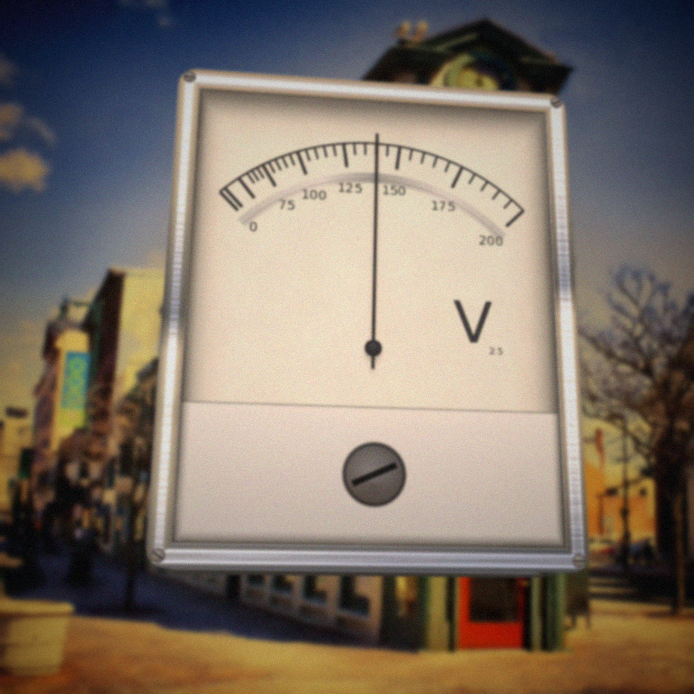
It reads 140 V
